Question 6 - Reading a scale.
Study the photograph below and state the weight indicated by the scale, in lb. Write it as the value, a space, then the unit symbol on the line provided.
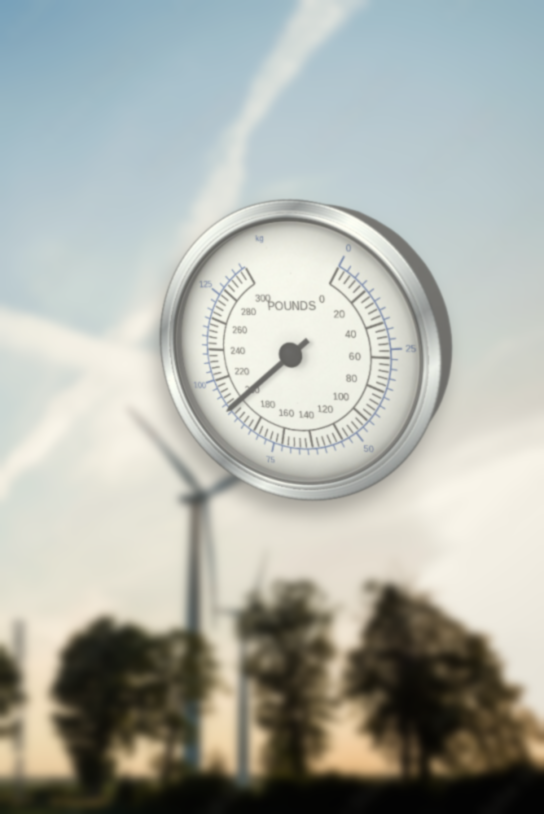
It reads 200 lb
